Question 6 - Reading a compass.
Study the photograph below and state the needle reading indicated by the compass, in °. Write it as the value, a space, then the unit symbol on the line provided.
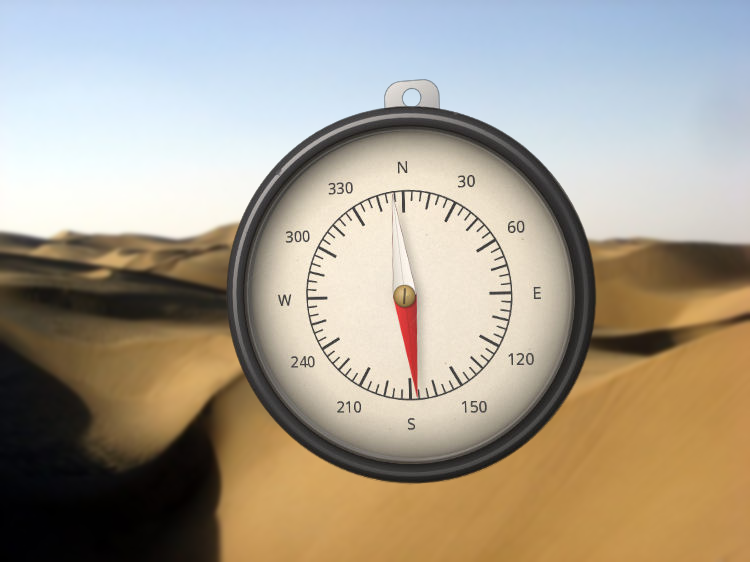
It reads 175 °
